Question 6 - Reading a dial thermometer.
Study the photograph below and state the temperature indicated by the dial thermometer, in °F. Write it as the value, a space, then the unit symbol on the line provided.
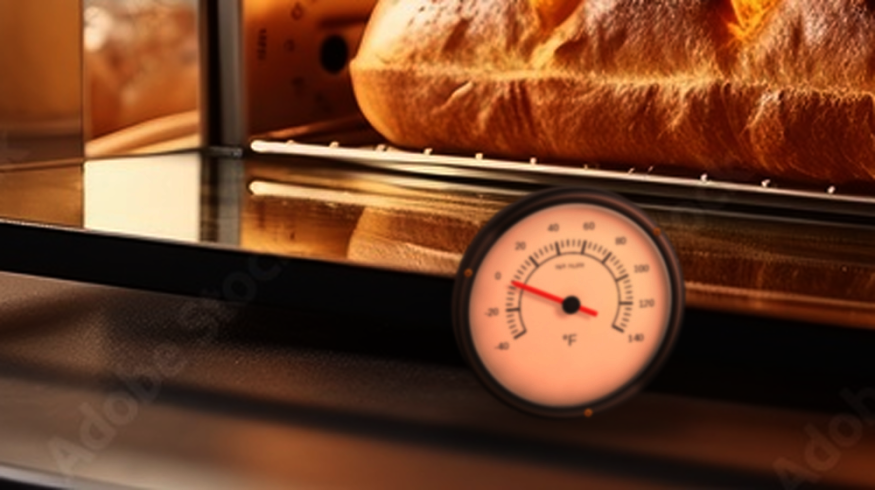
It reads 0 °F
